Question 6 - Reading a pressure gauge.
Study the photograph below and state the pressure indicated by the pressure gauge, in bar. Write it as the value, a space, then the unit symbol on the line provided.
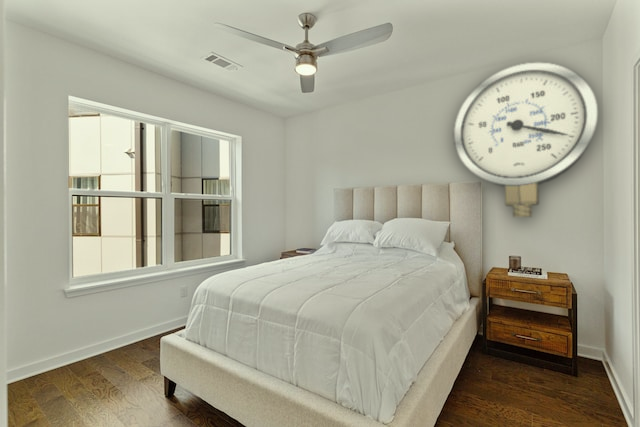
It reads 225 bar
